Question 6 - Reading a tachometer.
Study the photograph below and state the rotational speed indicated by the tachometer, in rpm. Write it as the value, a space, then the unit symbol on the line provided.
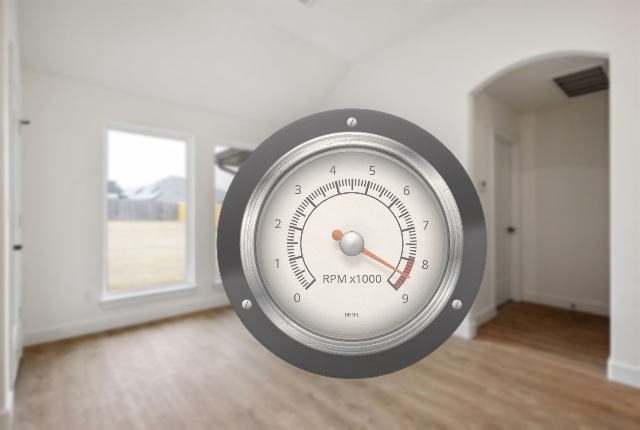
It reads 8500 rpm
